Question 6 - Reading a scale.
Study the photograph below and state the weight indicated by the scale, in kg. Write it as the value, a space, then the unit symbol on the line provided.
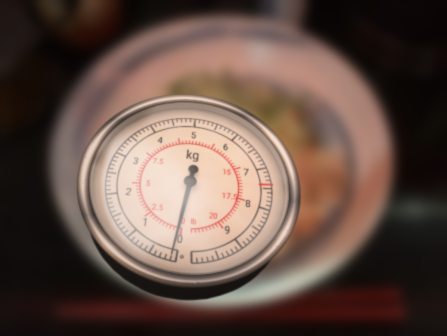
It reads 0.1 kg
